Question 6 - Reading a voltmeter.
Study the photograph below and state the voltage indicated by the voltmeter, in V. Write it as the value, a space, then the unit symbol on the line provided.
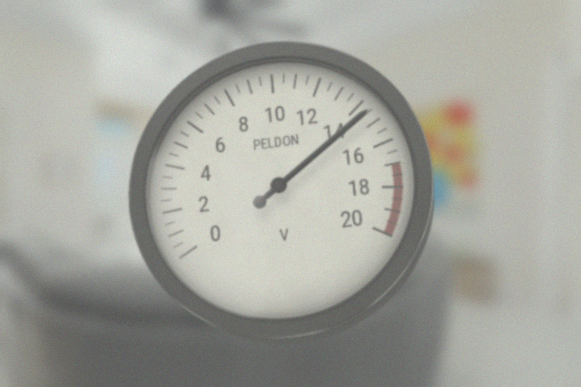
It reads 14.5 V
